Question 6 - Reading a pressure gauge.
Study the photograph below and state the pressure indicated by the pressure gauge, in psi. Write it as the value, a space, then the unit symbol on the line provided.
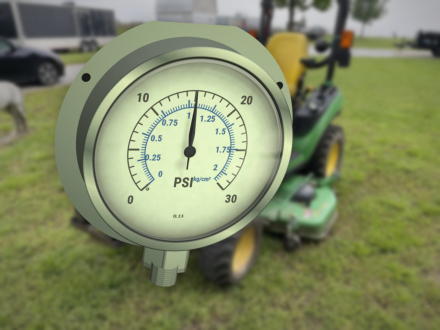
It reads 15 psi
